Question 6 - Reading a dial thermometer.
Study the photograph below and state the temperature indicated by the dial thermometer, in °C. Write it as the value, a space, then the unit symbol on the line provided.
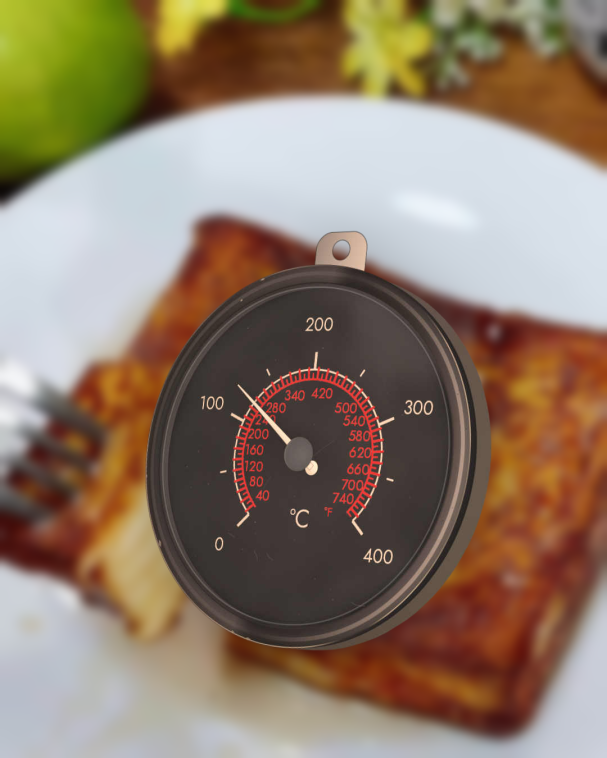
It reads 125 °C
